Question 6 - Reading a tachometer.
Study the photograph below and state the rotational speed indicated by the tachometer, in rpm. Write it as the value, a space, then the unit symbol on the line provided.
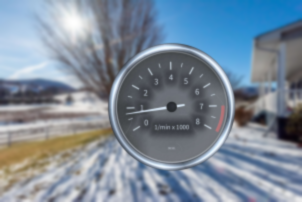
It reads 750 rpm
